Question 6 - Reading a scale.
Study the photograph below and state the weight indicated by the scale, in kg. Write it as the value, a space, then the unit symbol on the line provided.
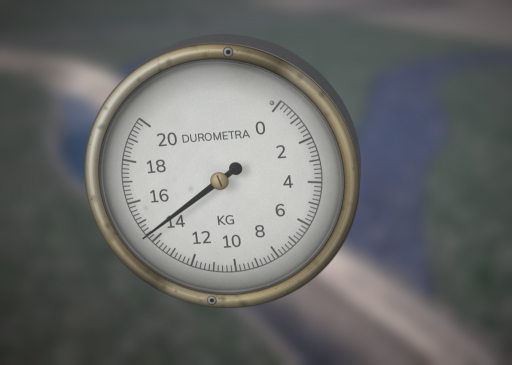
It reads 14.4 kg
